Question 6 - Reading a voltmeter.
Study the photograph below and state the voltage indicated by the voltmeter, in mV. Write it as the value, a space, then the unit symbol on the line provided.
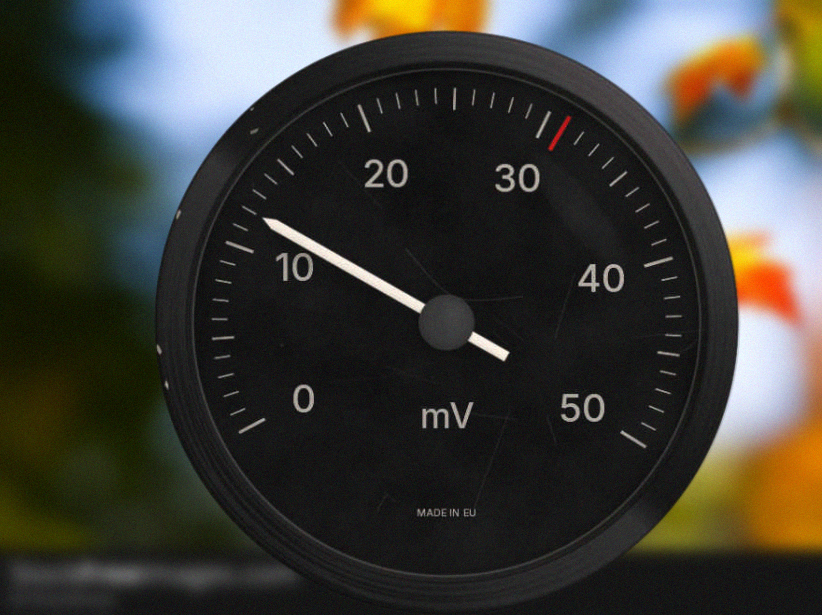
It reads 12 mV
